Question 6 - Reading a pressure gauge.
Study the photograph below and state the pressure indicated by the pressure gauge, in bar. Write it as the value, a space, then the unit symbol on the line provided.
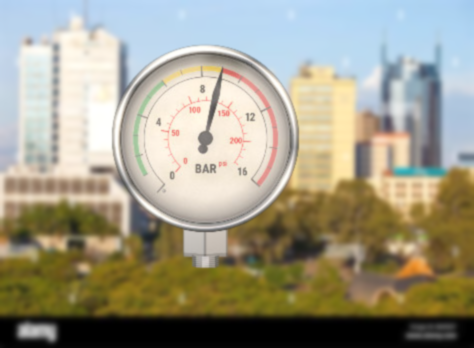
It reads 9 bar
